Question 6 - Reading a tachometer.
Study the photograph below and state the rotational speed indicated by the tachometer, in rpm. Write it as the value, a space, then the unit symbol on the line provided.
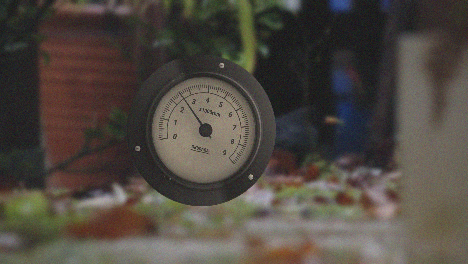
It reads 2500 rpm
